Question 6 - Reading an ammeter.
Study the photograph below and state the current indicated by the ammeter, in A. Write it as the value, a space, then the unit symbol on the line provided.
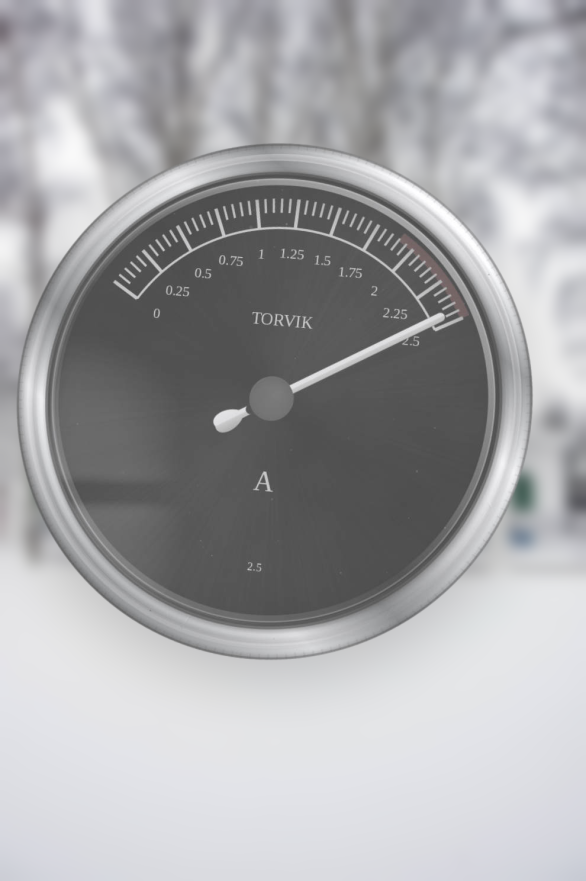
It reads 2.45 A
